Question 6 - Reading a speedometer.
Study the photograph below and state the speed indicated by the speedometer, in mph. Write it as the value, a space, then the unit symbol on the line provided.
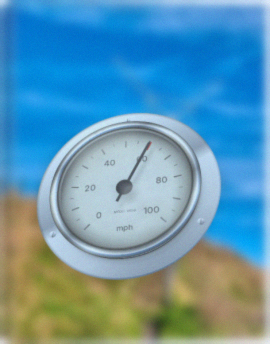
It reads 60 mph
